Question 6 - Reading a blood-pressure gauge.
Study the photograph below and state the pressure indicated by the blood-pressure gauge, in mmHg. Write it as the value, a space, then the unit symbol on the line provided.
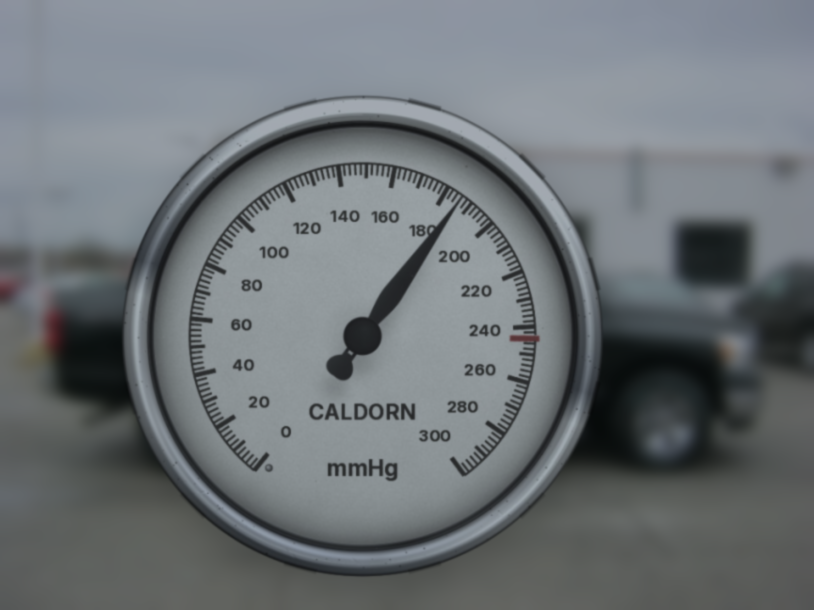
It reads 186 mmHg
